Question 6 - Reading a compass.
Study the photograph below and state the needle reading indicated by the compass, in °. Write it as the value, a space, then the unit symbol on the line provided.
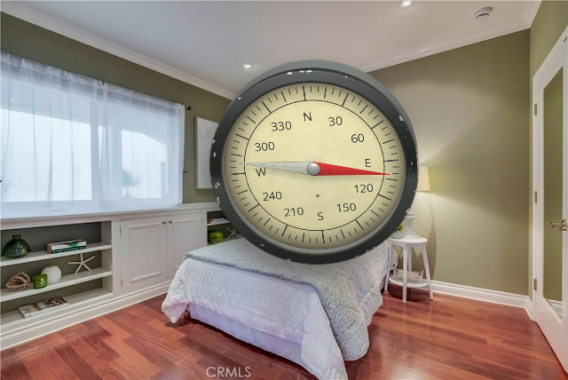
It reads 100 °
